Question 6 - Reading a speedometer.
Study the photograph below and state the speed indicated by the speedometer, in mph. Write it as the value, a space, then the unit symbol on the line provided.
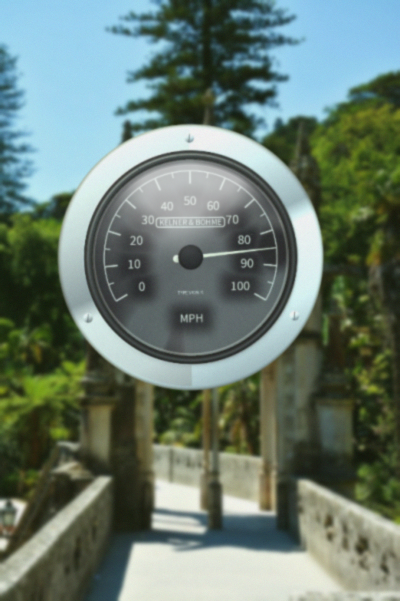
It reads 85 mph
